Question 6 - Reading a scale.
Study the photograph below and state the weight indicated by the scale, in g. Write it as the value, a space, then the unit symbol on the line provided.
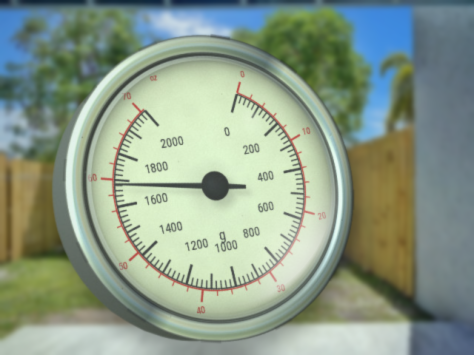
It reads 1680 g
